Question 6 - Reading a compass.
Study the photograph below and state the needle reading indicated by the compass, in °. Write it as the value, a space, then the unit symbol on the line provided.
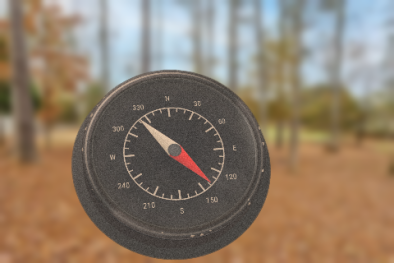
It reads 140 °
